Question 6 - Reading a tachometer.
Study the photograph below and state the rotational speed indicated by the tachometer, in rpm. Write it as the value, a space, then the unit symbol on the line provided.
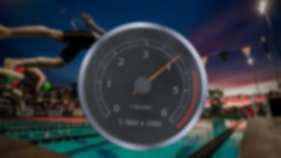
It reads 4000 rpm
